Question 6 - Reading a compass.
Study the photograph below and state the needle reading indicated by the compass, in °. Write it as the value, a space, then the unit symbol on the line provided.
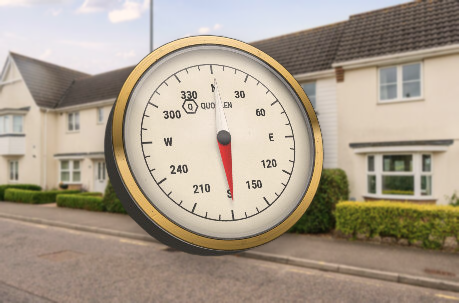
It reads 180 °
